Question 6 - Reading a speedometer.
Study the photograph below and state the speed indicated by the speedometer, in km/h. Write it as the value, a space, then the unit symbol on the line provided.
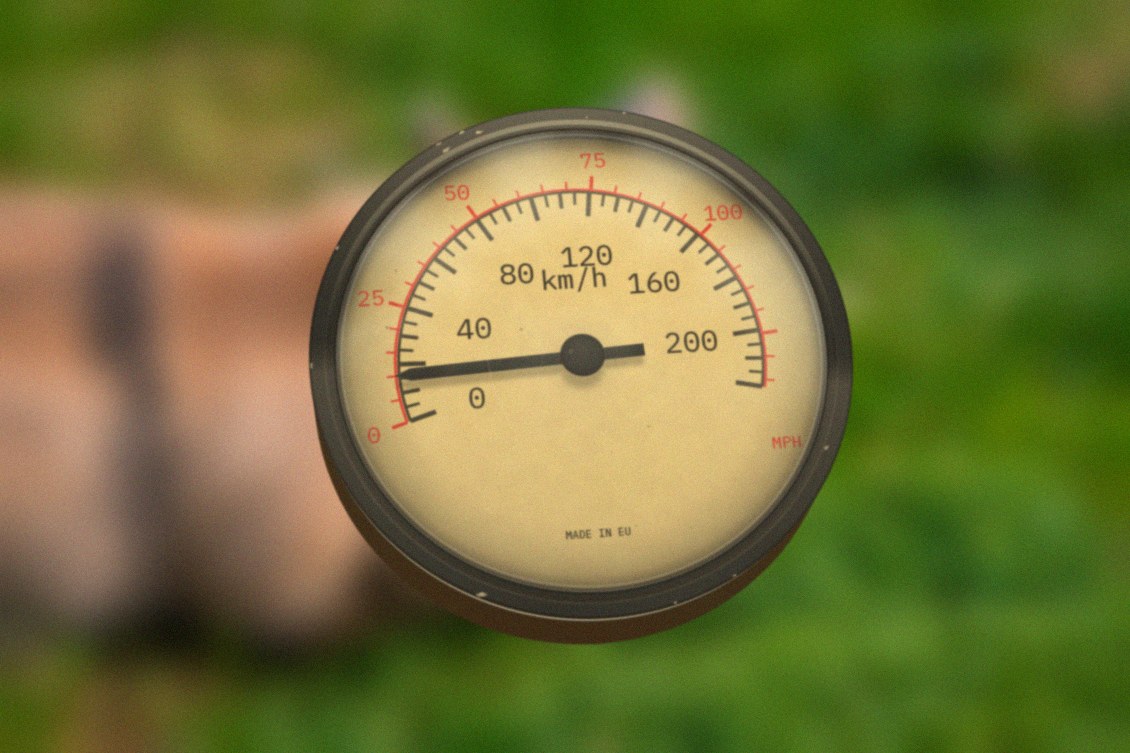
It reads 15 km/h
